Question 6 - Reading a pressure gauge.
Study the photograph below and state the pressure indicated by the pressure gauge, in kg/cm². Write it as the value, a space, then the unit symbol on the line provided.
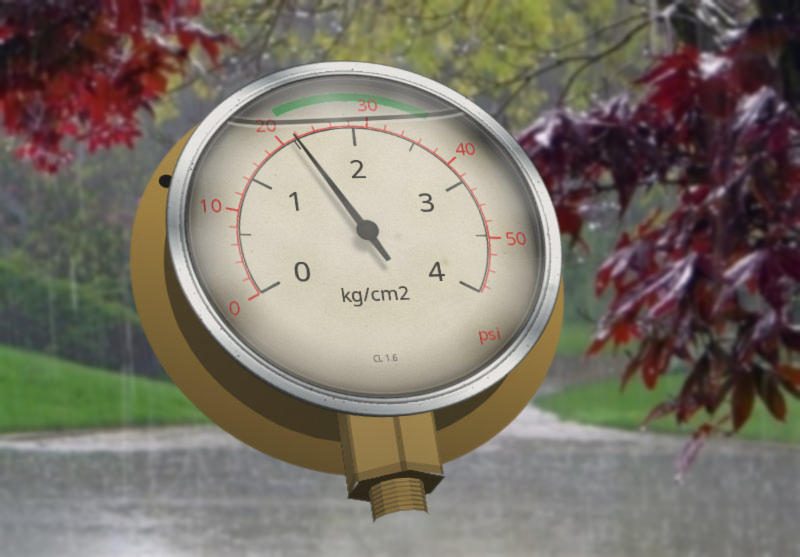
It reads 1.5 kg/cm²
